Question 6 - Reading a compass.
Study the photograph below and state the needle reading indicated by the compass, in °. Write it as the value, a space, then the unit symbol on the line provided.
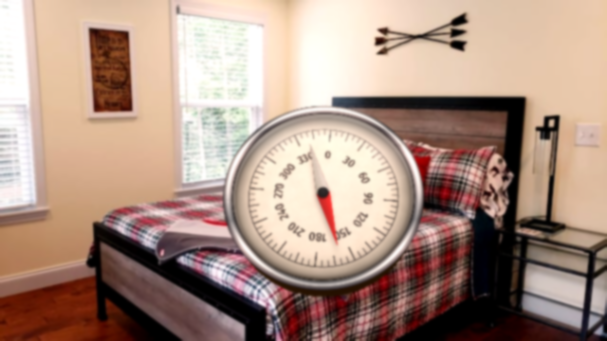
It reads 160 °
